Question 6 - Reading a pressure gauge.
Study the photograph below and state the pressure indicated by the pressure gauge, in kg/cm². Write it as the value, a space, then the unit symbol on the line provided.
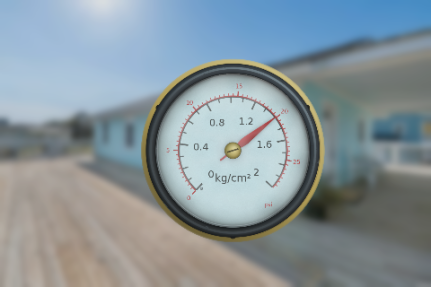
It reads 1.4 kg/cm²
